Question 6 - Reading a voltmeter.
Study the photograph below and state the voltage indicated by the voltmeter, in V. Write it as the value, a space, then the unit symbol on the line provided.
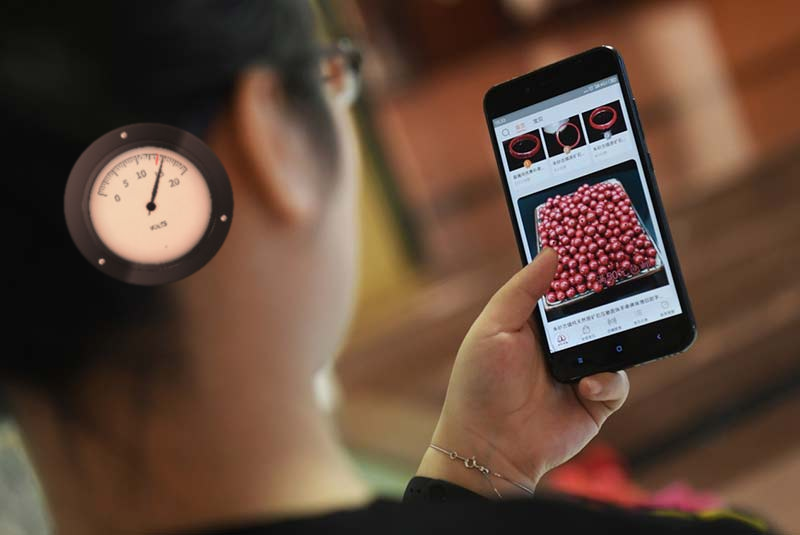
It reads 15 V
